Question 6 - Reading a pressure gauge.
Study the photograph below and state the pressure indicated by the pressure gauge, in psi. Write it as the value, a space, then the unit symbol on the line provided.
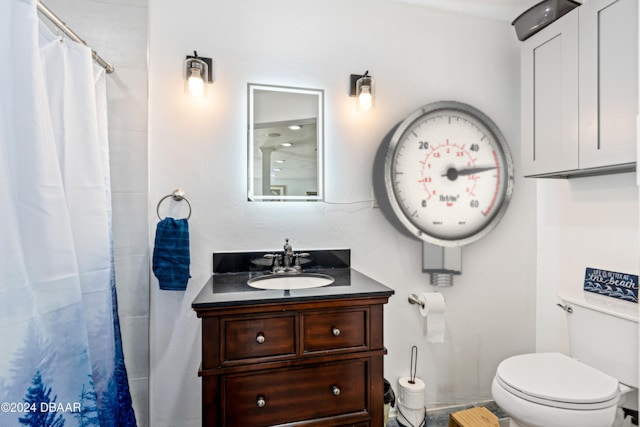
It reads 48 psi
